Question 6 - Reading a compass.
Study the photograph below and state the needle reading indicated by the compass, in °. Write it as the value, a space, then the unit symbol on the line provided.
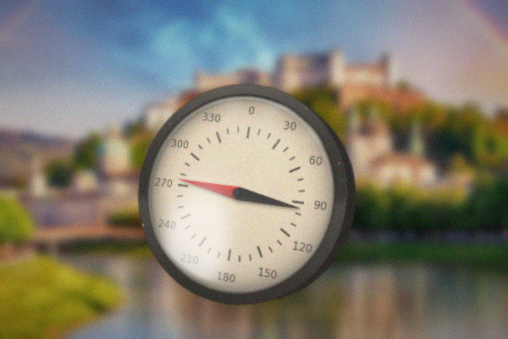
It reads 275 °
